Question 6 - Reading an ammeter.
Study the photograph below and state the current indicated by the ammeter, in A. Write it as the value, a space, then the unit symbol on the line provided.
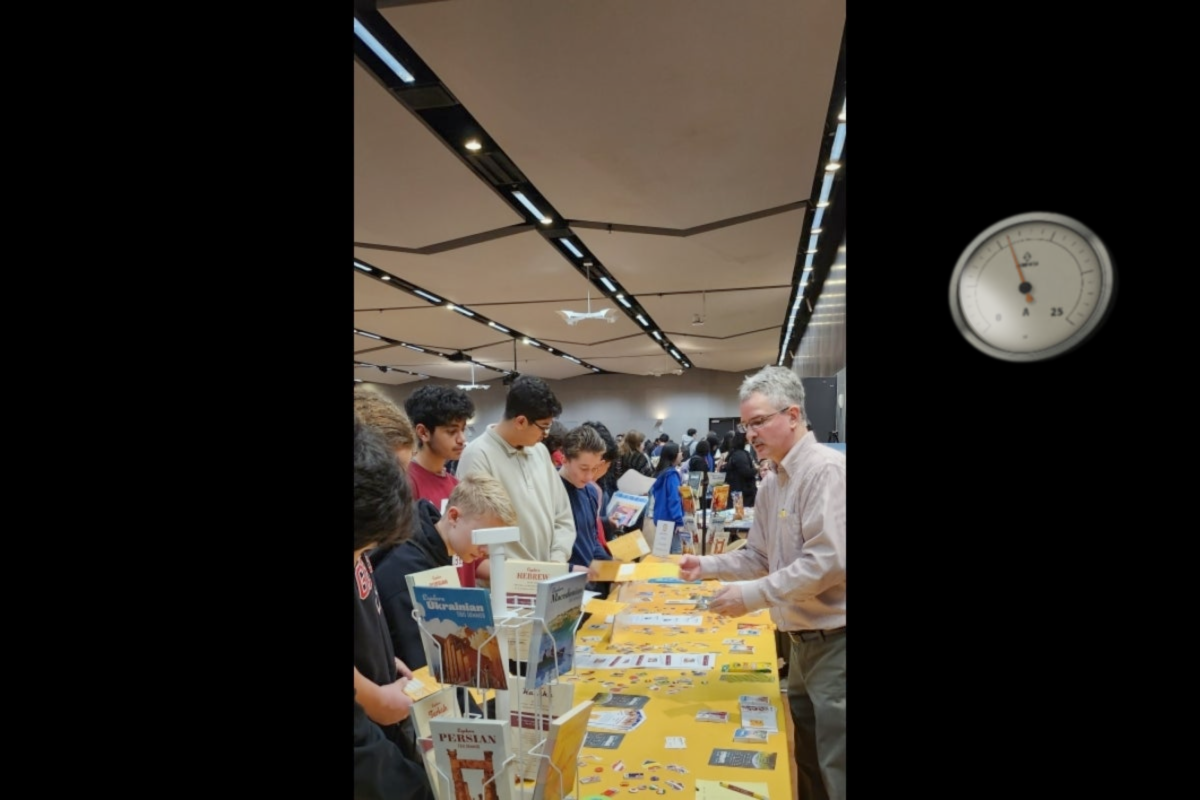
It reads 11 A
